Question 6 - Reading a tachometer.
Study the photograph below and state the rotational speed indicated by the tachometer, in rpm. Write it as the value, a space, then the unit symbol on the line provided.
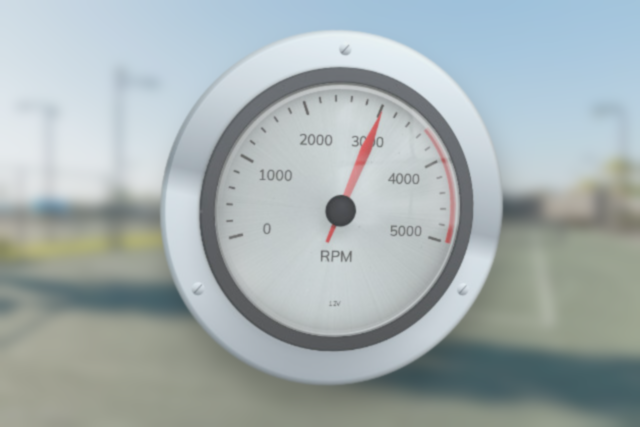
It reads 3000 rpm
